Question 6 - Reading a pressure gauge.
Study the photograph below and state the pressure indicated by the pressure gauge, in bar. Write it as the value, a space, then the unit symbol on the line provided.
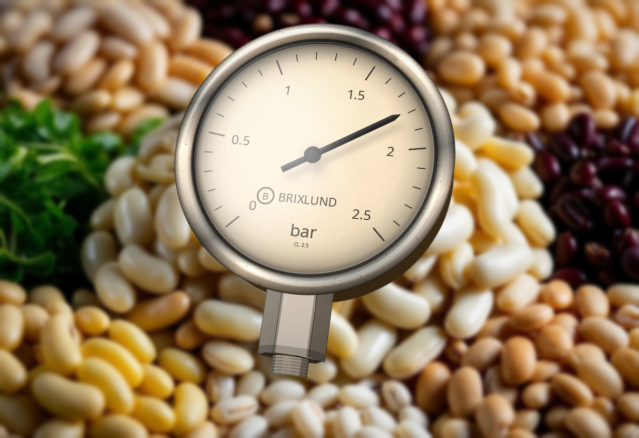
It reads 1.8 bar
